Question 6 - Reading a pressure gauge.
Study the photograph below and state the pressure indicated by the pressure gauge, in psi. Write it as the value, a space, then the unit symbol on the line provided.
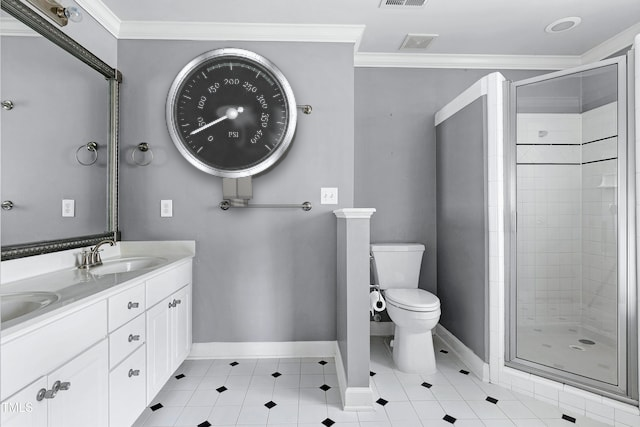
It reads 30 psi
